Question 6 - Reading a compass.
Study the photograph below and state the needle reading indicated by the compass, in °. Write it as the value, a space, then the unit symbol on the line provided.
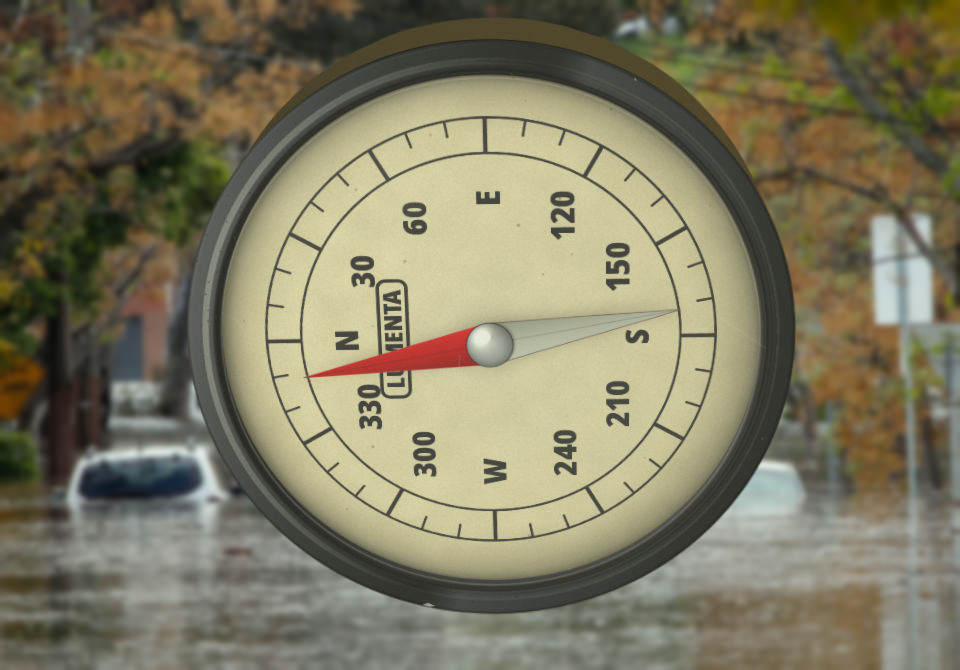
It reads 350 °
